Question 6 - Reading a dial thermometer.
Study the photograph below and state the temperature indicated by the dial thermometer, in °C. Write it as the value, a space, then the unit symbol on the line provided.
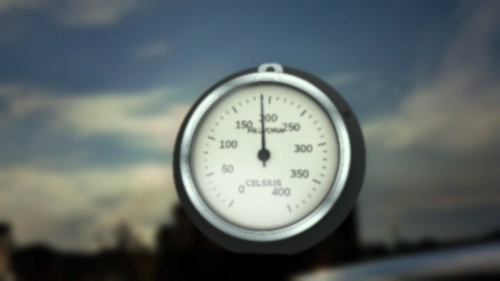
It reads 190 °C
